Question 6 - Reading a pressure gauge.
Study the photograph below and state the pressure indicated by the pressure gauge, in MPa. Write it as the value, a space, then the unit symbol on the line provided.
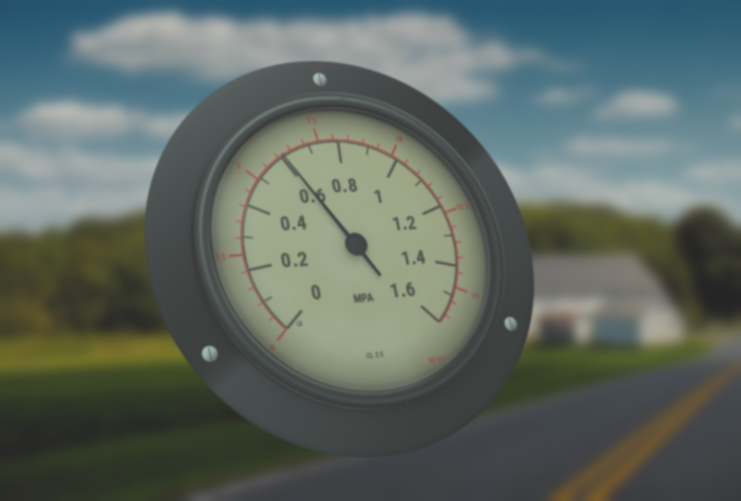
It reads 0.6 MPa
